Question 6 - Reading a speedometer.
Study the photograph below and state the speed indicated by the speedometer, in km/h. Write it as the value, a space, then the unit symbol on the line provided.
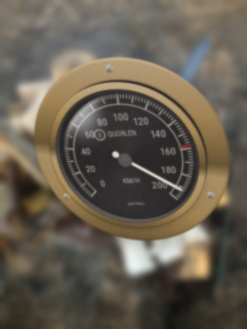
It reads 190 km/h
